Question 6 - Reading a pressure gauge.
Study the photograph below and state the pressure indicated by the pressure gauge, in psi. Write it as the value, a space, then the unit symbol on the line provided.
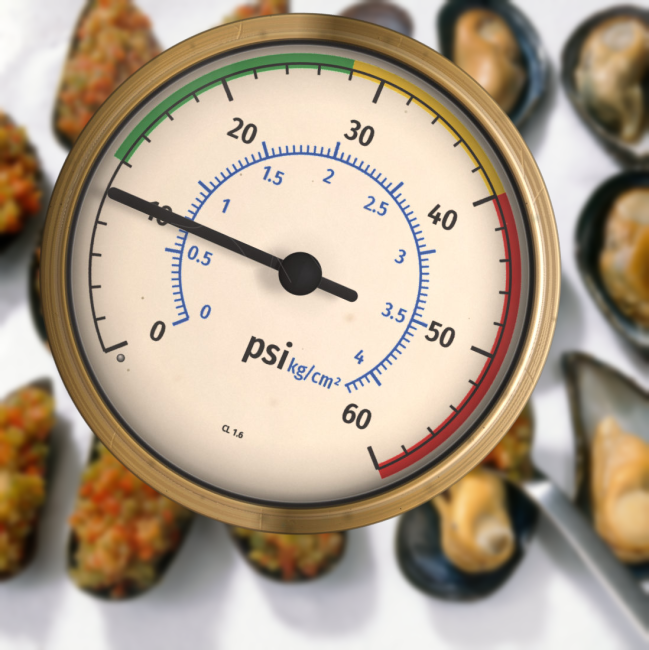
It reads 10 psi
